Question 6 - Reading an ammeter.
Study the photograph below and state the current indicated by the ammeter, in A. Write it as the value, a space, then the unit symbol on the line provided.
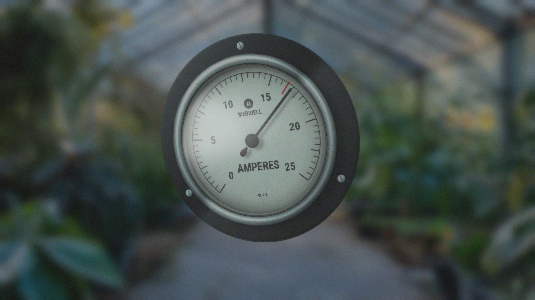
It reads 17 A
